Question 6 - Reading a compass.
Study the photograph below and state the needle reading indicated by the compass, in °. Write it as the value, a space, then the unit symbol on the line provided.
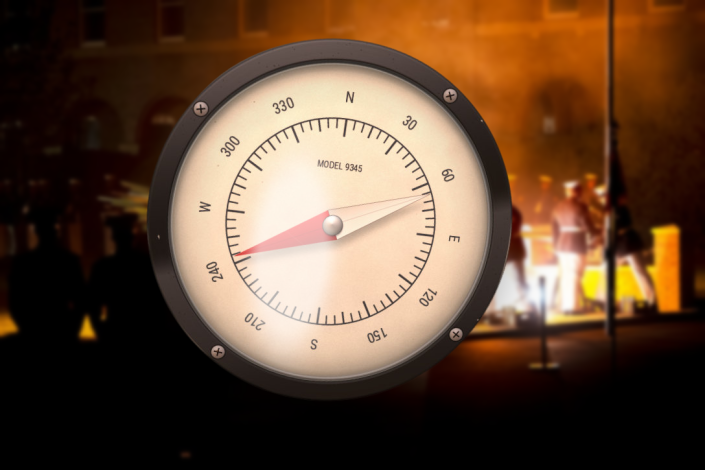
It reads 245 °
